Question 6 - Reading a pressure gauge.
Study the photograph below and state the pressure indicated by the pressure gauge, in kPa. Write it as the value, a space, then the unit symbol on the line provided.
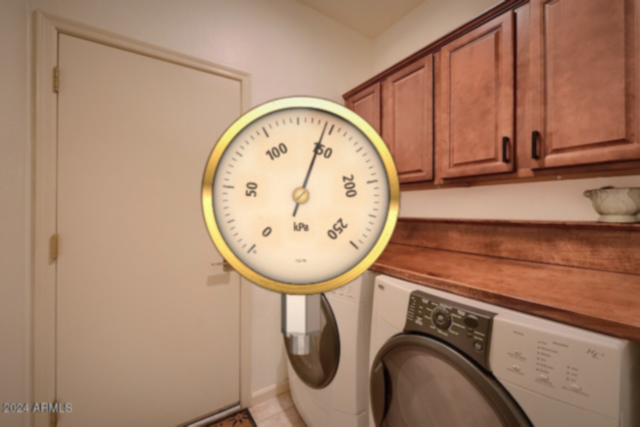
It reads 145 kPa
